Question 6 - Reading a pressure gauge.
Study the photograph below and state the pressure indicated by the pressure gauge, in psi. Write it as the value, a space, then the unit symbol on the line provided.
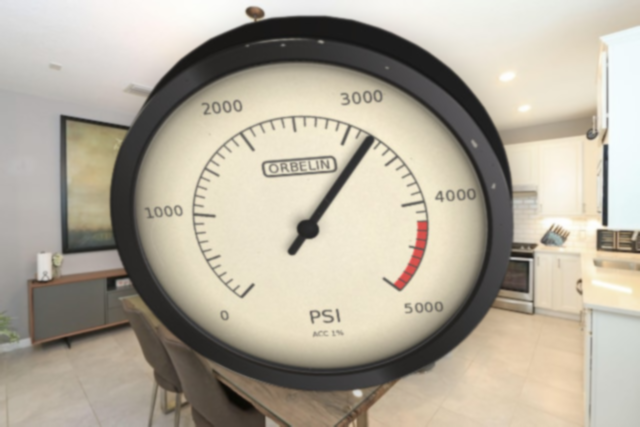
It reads 3200 psi
